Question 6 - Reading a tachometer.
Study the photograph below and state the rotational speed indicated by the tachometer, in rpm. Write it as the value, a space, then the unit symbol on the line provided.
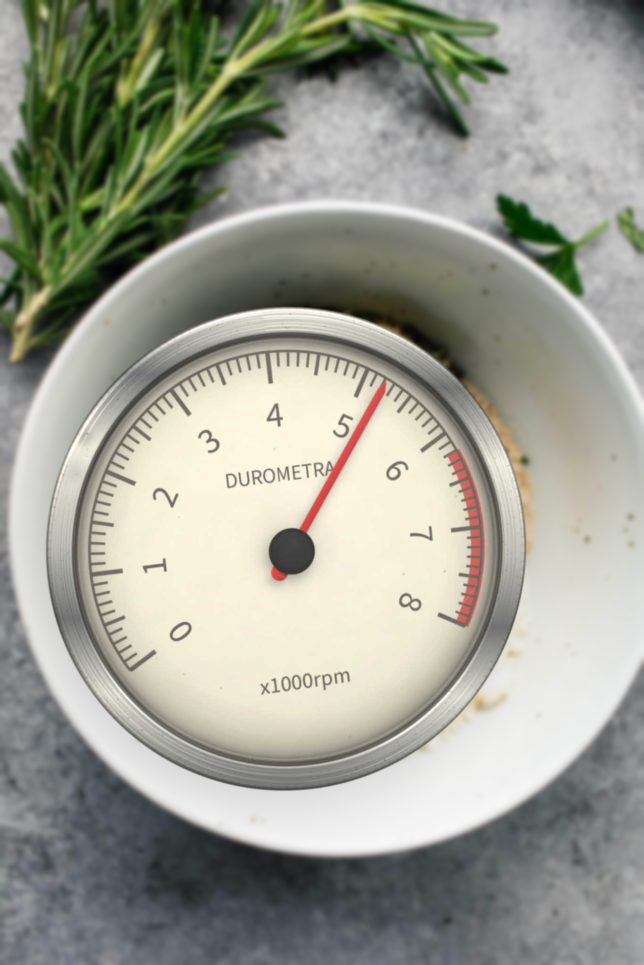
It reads 5200 rpm
